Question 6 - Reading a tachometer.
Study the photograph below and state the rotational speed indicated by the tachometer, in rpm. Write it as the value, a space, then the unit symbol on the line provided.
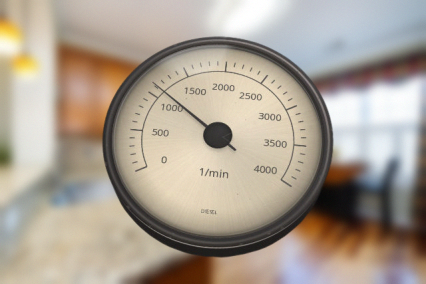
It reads 1100 rpm
